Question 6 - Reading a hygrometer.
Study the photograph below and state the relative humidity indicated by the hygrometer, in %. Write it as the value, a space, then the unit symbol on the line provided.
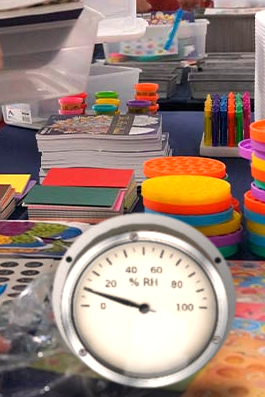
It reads 10 %
